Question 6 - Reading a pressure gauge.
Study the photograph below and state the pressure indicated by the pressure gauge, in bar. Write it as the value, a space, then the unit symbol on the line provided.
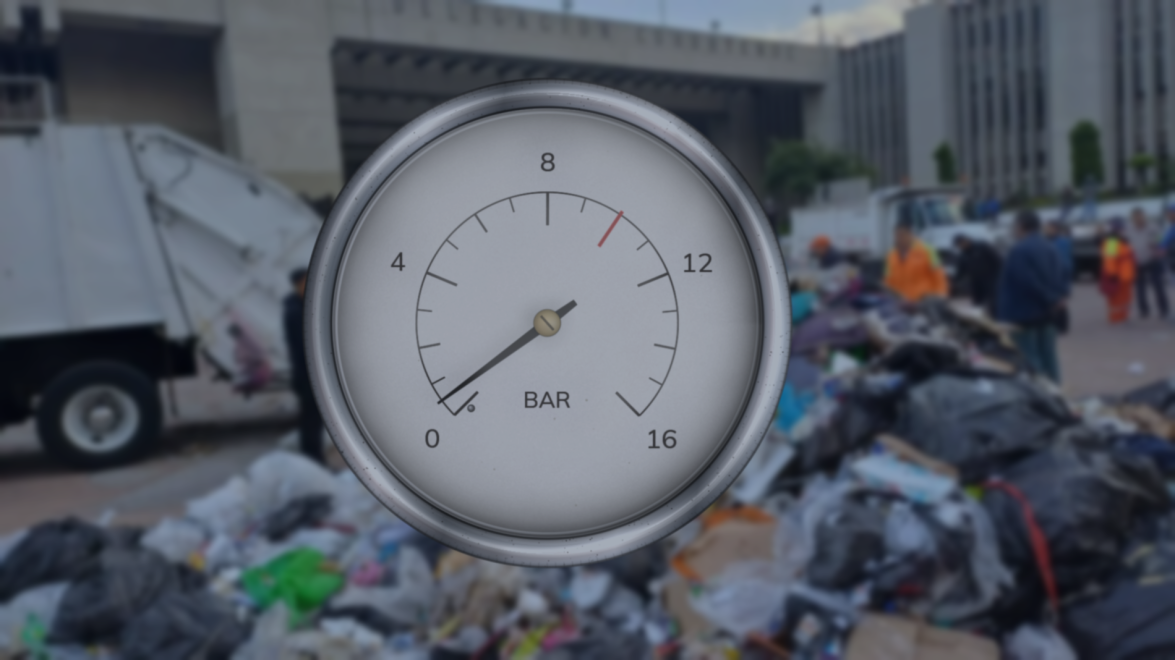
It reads 0.5 bar
